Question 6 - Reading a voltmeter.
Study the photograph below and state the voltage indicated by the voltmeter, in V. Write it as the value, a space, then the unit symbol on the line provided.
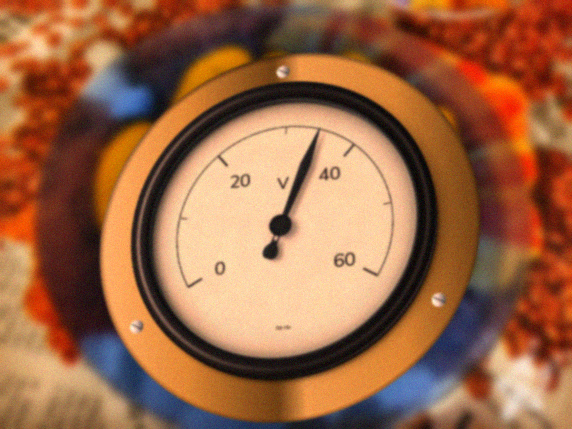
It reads 35 V
